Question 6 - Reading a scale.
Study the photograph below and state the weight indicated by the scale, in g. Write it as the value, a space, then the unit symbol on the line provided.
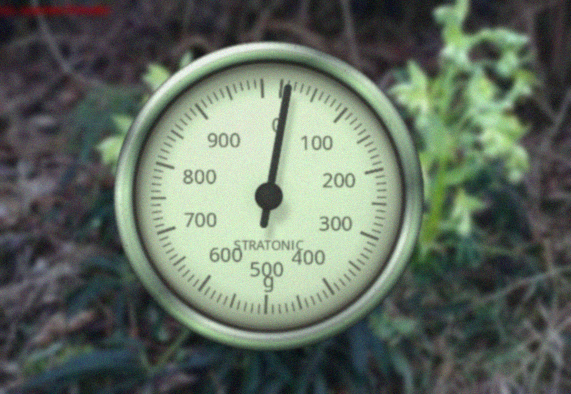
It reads 10 g
